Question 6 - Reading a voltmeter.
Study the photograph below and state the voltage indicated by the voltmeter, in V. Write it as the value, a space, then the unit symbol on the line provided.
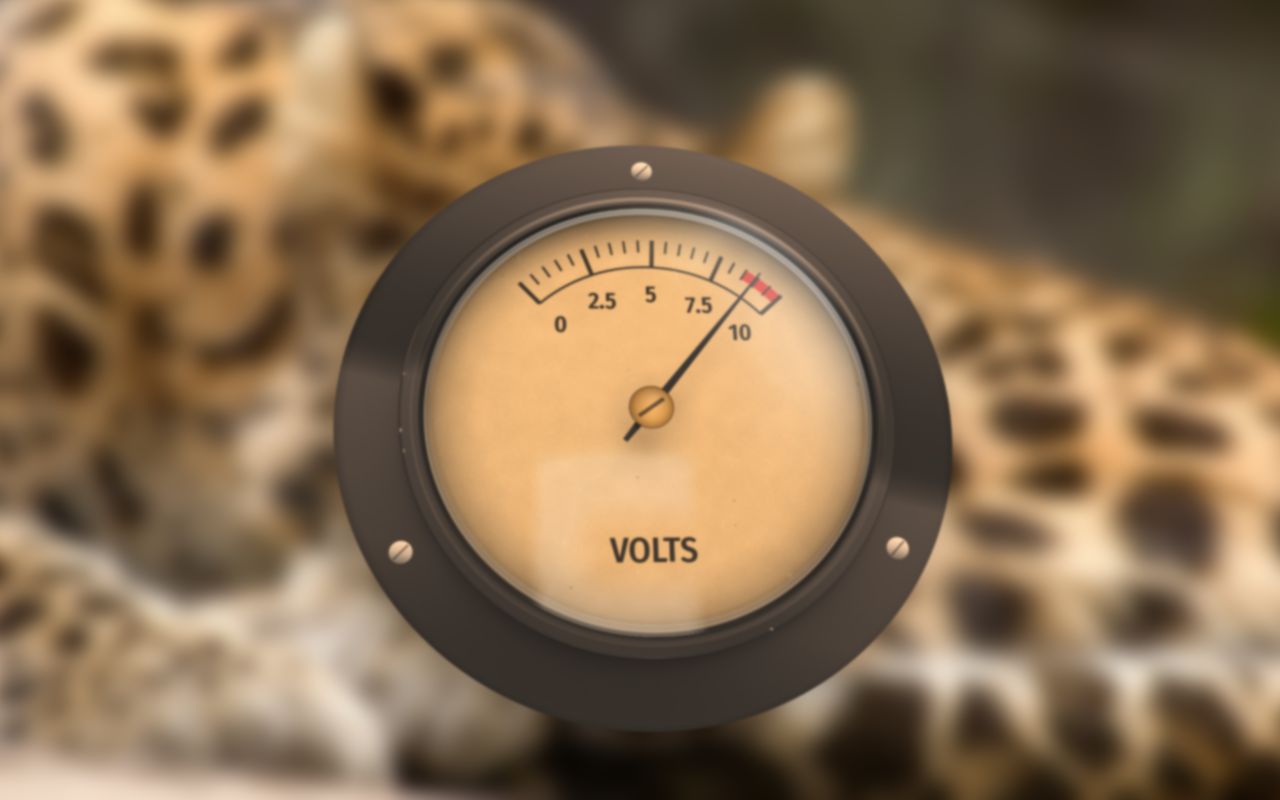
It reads 9 V
